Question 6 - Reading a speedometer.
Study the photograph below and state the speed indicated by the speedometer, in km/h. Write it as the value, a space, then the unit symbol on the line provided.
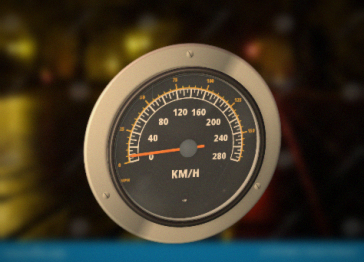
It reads 10 km/h
